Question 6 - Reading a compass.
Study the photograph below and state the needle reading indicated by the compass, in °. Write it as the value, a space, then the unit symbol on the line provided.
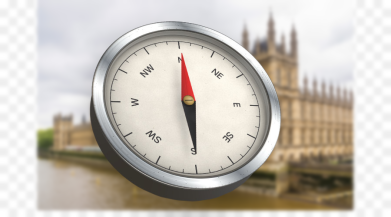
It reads 0 °
